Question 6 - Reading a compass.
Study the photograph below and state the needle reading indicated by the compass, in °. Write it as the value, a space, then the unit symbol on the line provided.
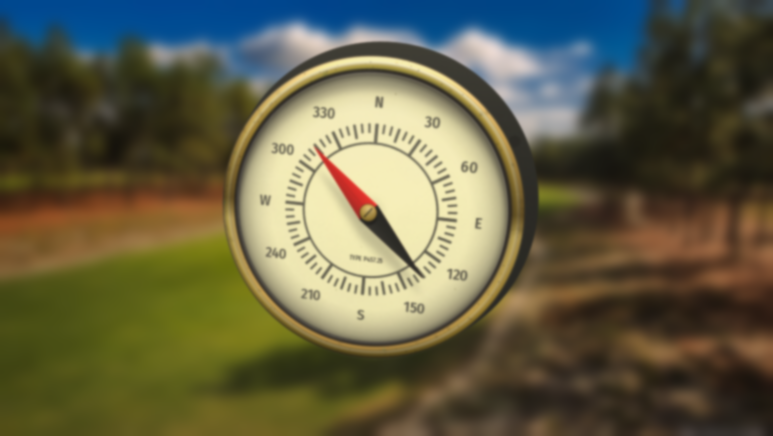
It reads 315 °
